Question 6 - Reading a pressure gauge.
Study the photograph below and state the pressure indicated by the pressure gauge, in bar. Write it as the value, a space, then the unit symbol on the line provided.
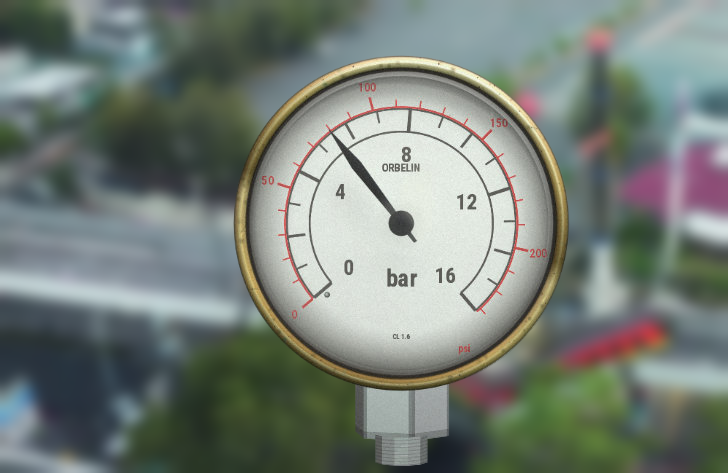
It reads 5.5 bar
